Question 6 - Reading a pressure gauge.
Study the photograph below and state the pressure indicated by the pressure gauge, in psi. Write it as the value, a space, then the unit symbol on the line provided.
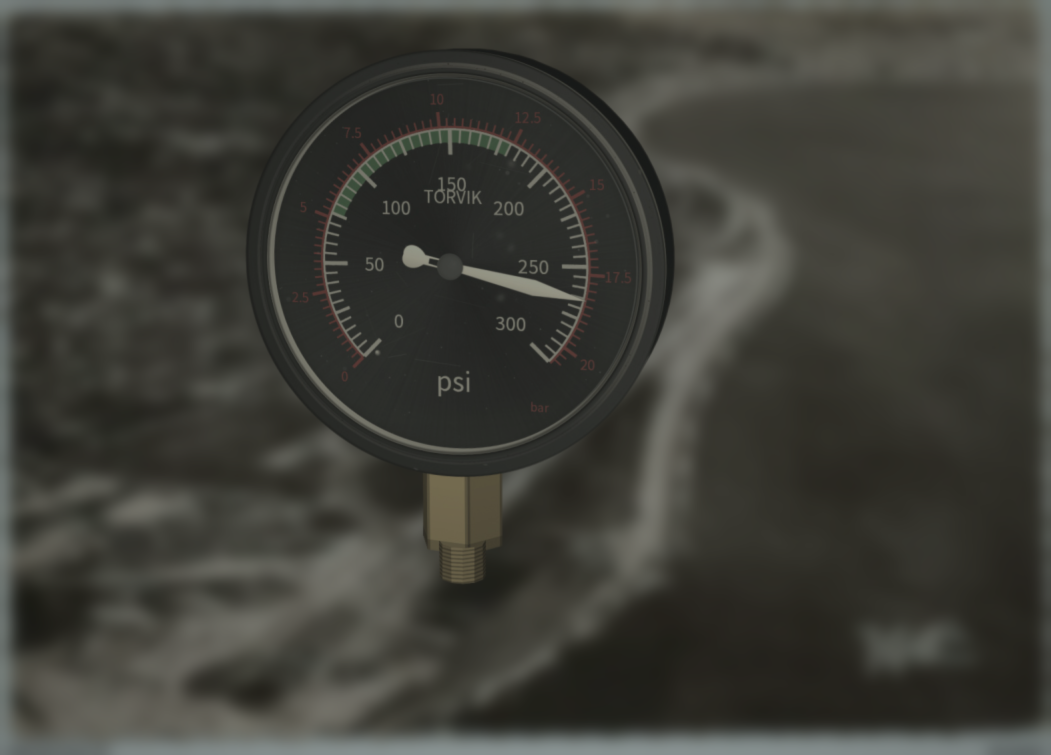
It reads 265 psi
